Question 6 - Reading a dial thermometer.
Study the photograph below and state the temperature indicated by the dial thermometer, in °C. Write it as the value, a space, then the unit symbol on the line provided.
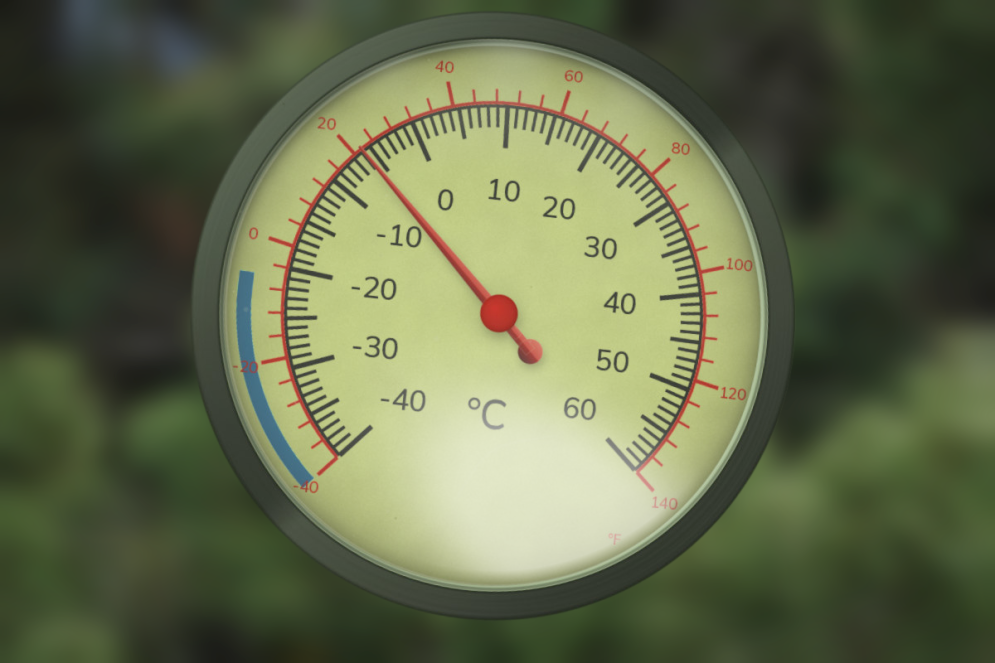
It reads -6 °C
